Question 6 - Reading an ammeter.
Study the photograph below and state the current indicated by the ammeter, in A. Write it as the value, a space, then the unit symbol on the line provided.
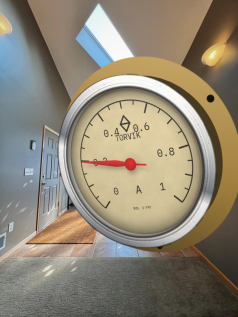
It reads 0.2 A
